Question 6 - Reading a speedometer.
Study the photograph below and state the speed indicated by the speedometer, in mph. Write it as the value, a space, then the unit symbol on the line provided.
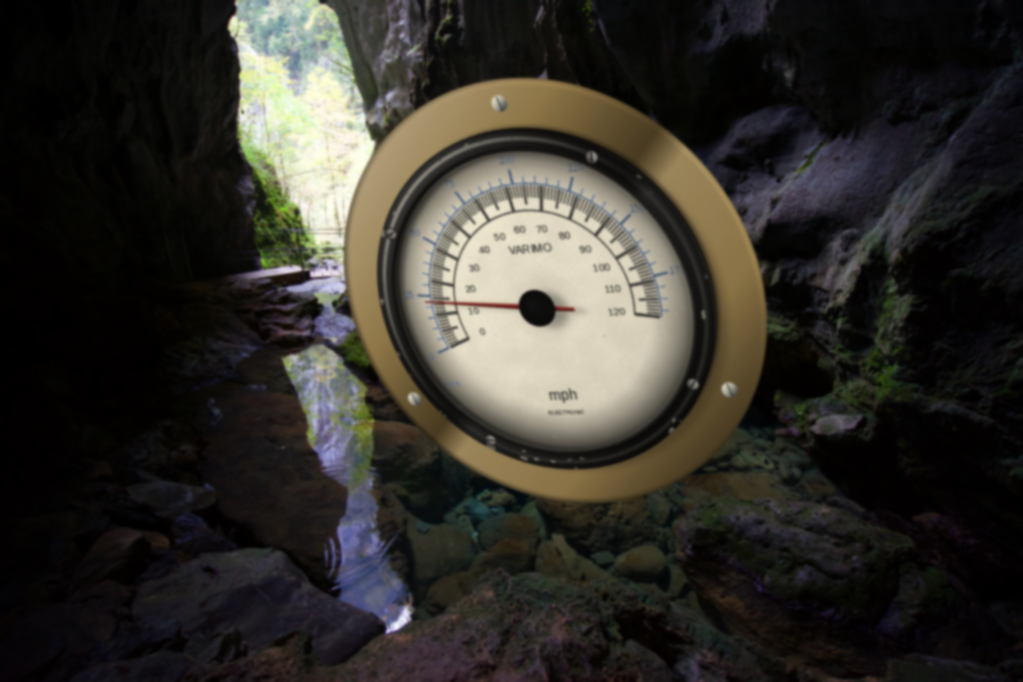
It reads 15 mph
